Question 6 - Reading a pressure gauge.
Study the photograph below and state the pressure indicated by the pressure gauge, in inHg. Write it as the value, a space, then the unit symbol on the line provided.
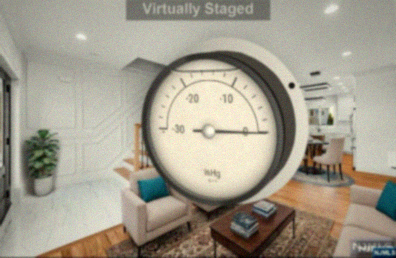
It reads 0 inHg
